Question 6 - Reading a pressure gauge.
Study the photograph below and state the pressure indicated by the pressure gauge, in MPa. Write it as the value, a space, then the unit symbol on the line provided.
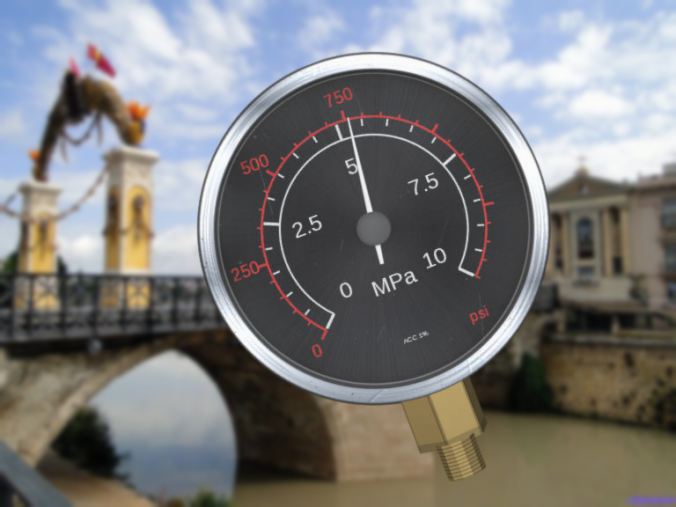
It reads 5.25 MPa
